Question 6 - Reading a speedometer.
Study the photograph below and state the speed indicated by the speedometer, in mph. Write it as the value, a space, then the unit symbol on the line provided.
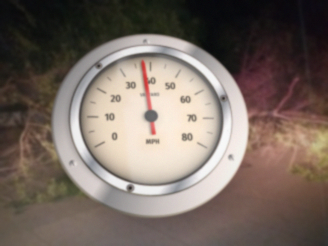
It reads 37.5 mph
